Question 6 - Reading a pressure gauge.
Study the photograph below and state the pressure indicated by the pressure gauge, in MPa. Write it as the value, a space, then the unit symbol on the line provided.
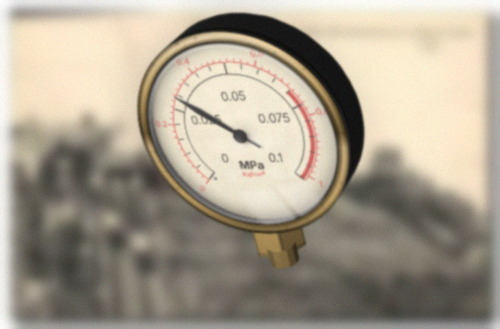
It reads 0.03 MPa
